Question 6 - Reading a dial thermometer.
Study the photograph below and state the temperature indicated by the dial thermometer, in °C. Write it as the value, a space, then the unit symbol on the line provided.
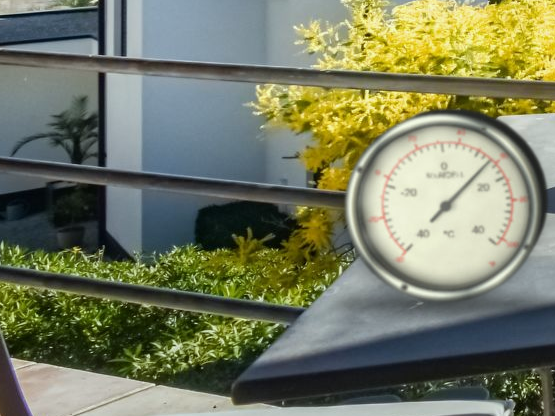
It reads 14 °C
